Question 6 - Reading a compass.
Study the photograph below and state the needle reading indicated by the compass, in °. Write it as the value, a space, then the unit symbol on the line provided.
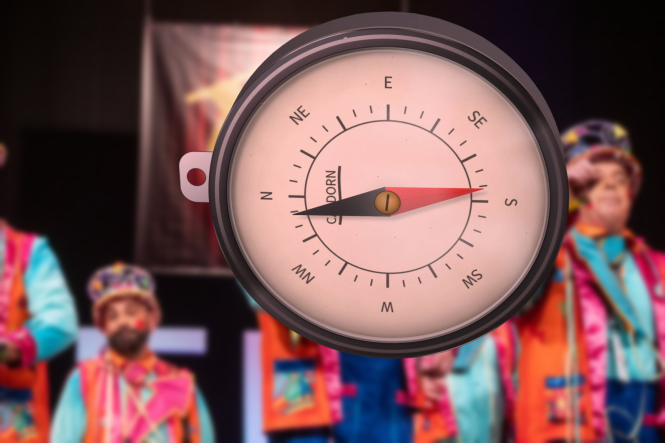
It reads 170 °
